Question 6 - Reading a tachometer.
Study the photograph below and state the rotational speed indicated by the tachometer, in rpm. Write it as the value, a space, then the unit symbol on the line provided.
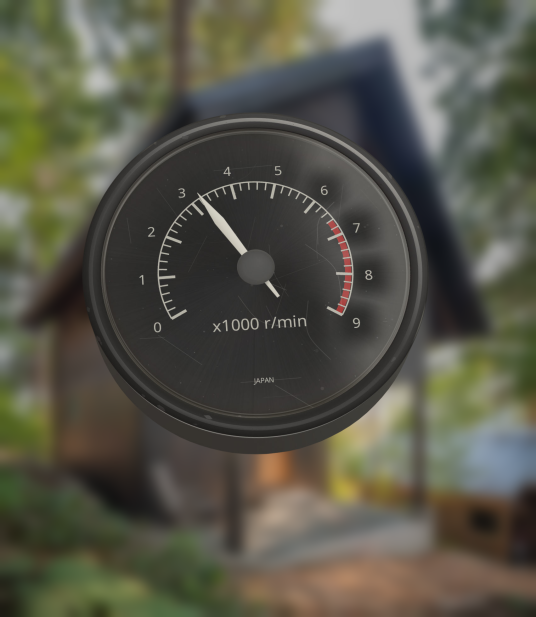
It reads 3200 rpm
